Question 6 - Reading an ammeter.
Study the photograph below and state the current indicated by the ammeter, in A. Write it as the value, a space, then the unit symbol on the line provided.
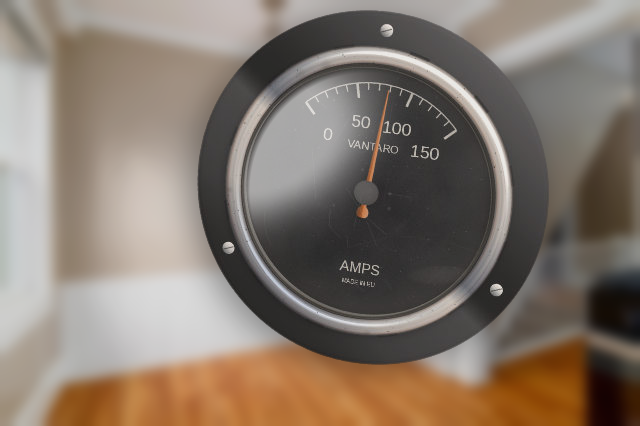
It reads 80 A
